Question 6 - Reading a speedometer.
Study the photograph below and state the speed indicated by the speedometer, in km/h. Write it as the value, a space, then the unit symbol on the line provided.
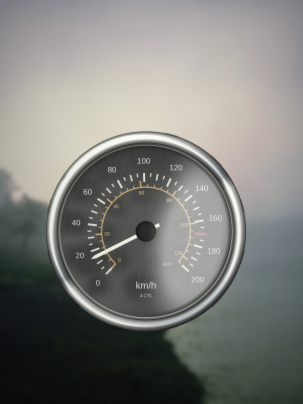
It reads 15 km/h
